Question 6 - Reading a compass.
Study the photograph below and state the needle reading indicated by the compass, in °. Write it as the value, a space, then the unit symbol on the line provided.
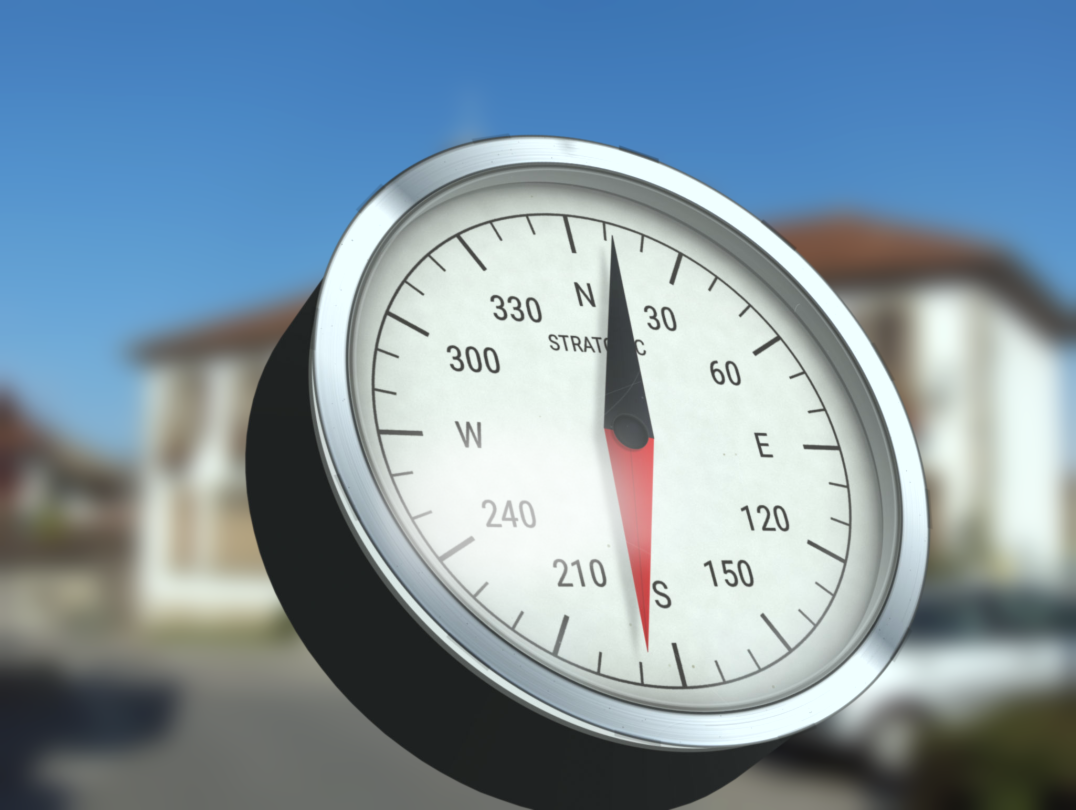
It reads 190 °
